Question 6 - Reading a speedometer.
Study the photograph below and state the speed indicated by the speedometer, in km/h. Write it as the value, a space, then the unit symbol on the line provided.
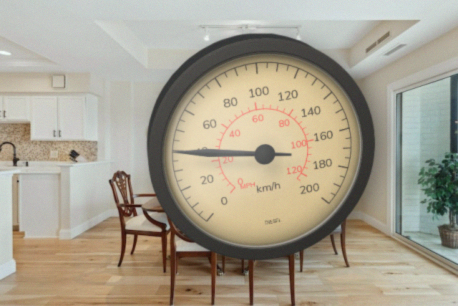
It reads 40 km/h
